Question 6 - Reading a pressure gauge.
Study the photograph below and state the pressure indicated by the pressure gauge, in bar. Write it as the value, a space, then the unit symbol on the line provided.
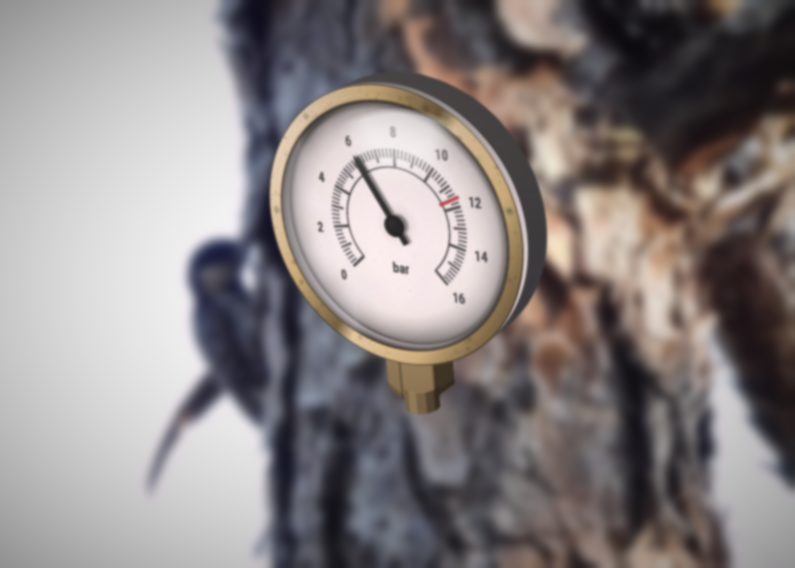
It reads 6 bar
